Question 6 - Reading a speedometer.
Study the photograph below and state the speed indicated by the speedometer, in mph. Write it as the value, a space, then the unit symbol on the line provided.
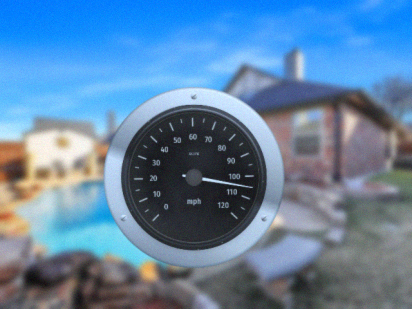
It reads 105 mph
